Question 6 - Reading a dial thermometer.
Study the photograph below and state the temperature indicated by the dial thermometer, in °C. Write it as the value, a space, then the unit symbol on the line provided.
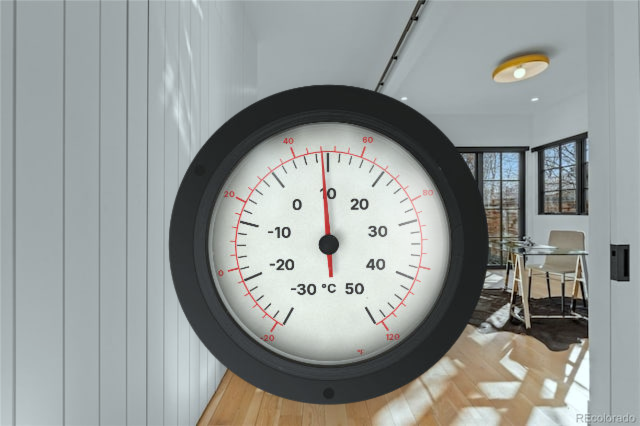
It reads 9 °C
